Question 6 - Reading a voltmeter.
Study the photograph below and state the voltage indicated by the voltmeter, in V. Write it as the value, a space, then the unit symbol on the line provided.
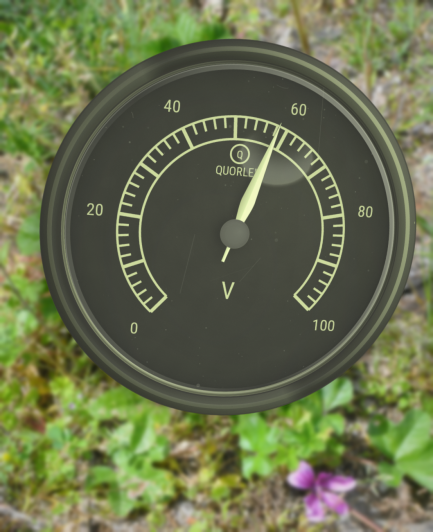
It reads 58 V
